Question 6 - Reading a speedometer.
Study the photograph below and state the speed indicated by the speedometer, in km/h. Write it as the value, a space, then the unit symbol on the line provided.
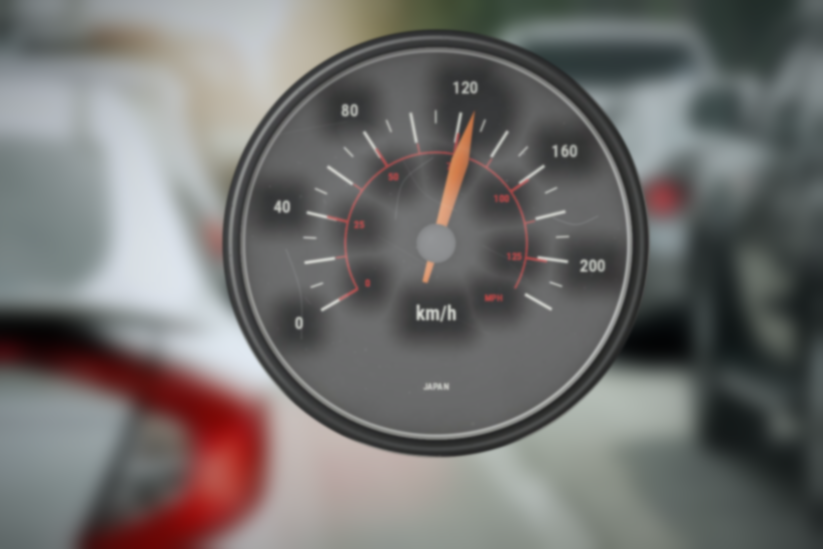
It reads 125 km/h
